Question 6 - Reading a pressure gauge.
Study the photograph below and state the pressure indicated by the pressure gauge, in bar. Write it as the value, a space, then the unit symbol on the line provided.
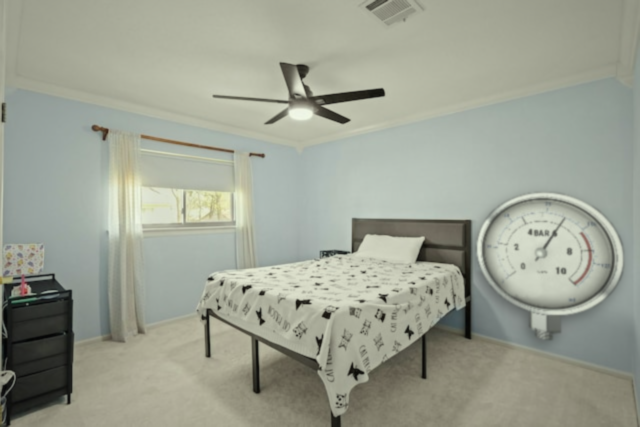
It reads 6 bar
